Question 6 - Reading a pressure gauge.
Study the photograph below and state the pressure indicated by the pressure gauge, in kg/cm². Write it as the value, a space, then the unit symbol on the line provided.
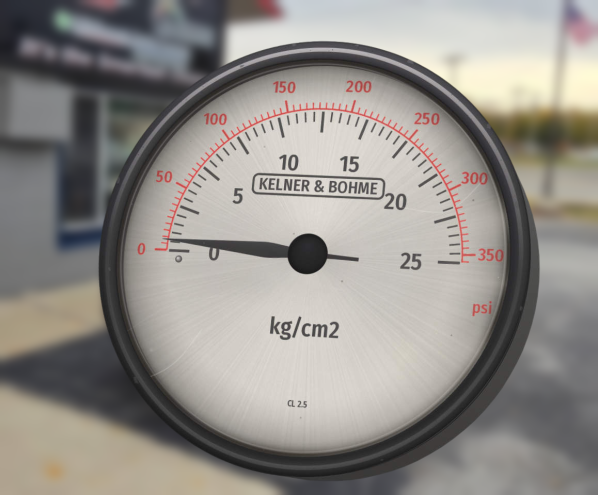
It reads 0.5 kg/cm²
